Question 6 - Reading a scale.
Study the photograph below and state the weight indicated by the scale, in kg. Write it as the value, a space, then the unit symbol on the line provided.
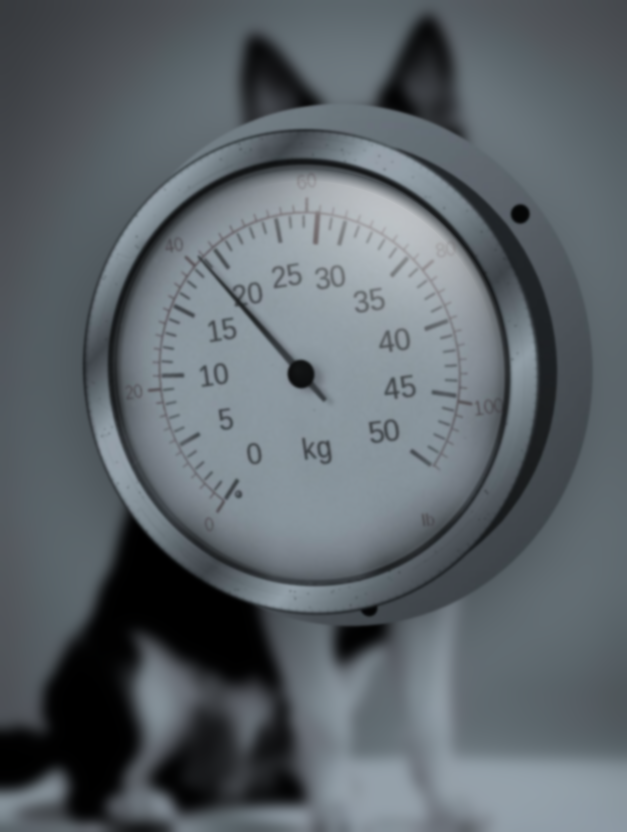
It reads 19 kg
